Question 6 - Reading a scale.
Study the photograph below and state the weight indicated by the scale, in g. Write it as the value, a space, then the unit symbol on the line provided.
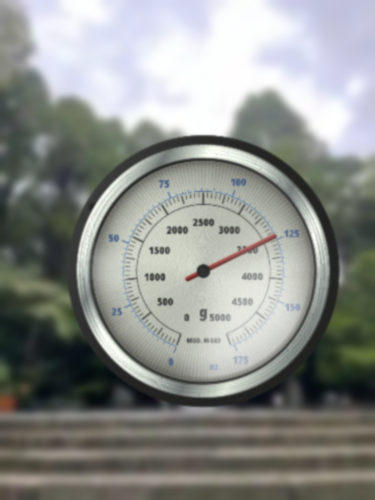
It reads 3500 g
